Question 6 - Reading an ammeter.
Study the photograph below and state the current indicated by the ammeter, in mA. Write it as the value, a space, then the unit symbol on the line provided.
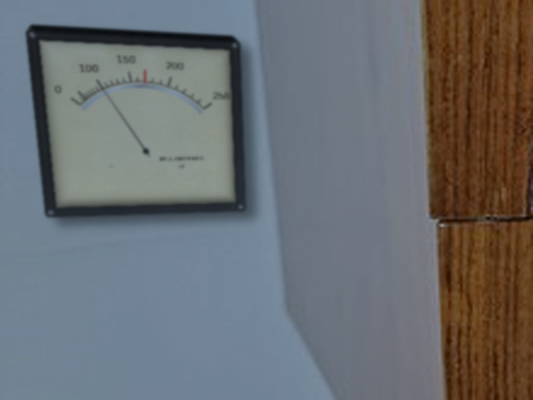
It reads 100 mA
